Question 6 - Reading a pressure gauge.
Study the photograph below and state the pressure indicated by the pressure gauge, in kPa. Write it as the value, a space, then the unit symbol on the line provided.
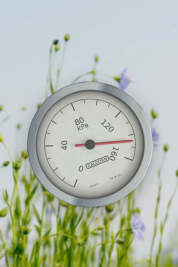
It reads 145 kPa
